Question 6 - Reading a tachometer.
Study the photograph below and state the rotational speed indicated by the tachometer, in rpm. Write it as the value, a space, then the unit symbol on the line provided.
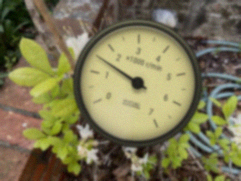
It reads 1500 rpm
